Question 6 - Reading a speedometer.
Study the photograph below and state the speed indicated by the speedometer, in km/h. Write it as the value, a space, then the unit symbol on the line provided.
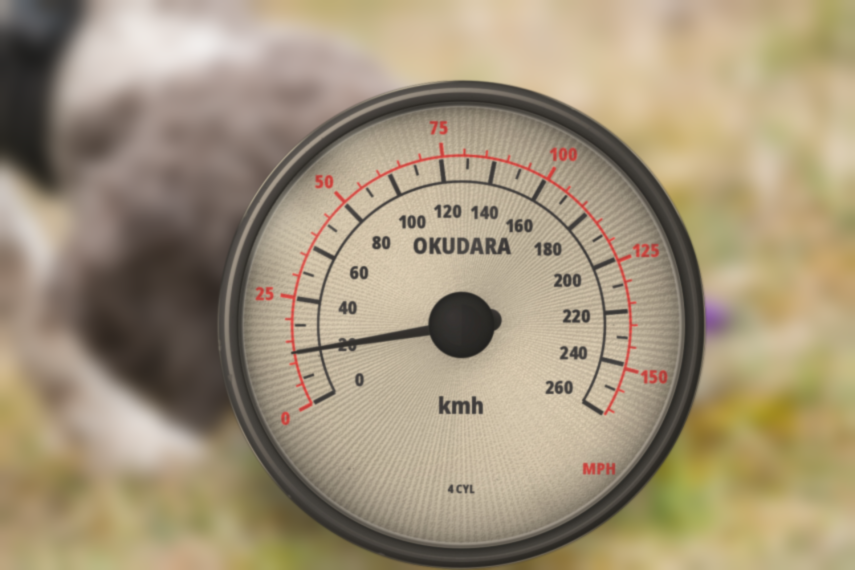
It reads 20 km/h
